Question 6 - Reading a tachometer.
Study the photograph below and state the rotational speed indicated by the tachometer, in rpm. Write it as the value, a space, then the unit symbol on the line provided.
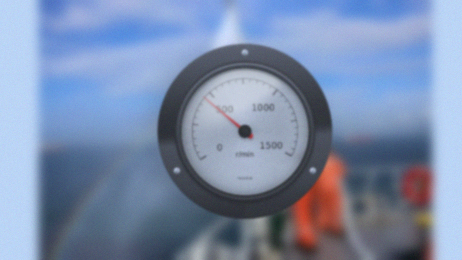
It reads 450 rpm
